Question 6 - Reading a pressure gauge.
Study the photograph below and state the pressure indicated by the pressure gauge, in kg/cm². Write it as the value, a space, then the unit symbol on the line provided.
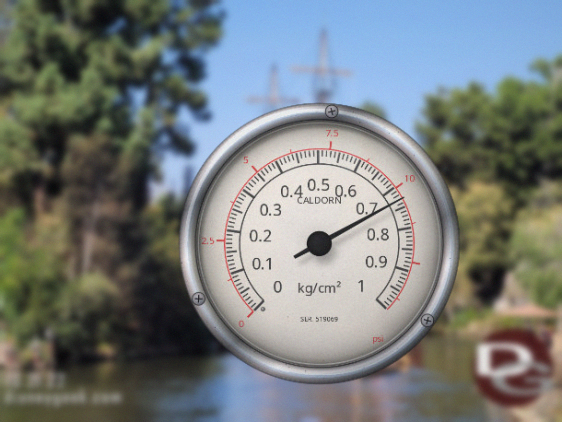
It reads 0.73 kg/cm²
